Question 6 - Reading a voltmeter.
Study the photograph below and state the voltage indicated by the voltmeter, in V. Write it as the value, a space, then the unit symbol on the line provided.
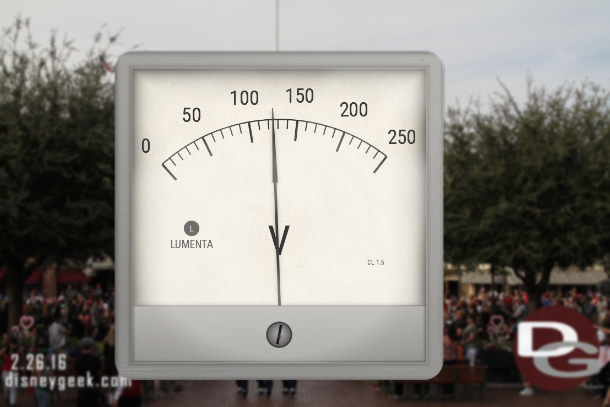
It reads 125 V
